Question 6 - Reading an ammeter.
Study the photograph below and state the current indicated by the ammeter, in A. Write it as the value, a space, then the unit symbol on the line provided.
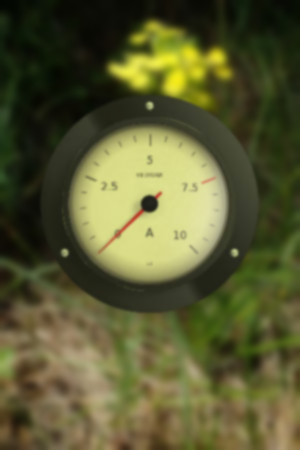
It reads 0 A
